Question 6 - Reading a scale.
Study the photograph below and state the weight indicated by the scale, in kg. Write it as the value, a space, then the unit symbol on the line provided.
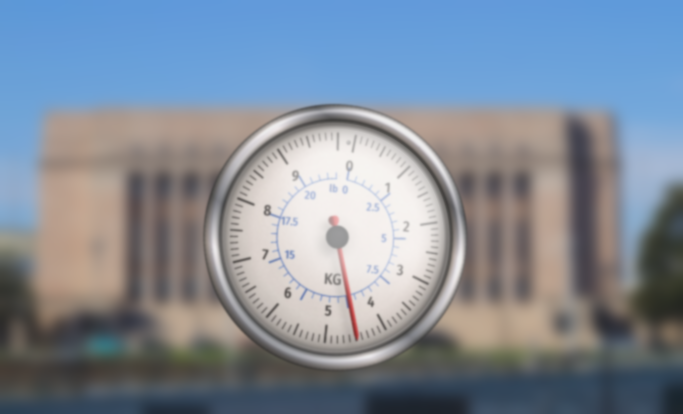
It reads 4.5 kg
